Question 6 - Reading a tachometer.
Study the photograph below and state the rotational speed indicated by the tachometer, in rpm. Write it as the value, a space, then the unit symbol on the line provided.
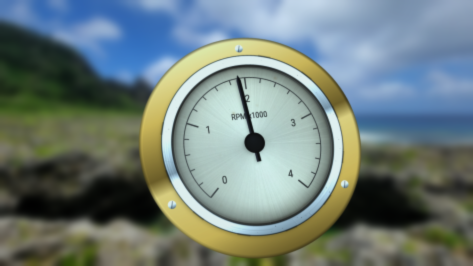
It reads 1900 rpm
